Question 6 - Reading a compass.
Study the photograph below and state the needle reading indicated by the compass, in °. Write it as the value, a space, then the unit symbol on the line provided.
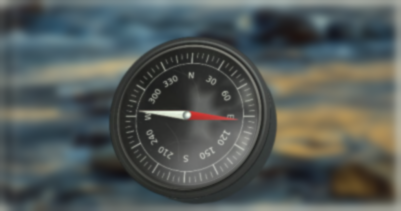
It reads 95 °
